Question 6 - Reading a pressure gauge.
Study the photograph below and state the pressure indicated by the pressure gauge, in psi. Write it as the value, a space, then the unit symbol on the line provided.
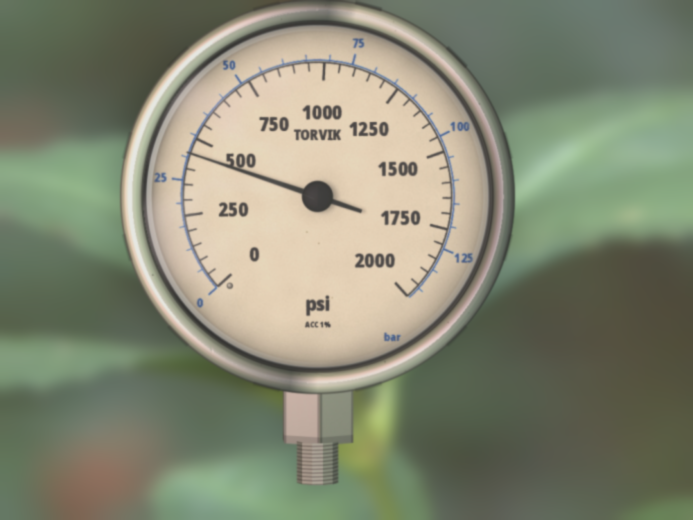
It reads 450 psi
